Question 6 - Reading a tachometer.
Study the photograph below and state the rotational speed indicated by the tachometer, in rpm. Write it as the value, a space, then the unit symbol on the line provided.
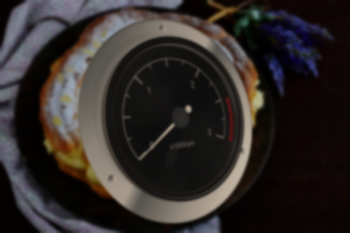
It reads 0 rpm
